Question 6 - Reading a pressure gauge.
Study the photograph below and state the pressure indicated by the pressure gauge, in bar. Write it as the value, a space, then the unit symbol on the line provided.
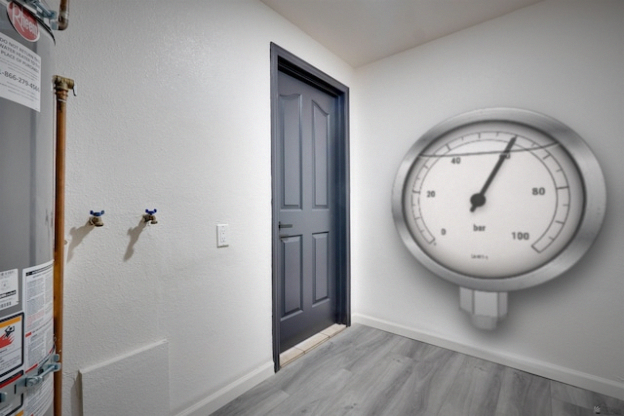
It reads 60 bar
